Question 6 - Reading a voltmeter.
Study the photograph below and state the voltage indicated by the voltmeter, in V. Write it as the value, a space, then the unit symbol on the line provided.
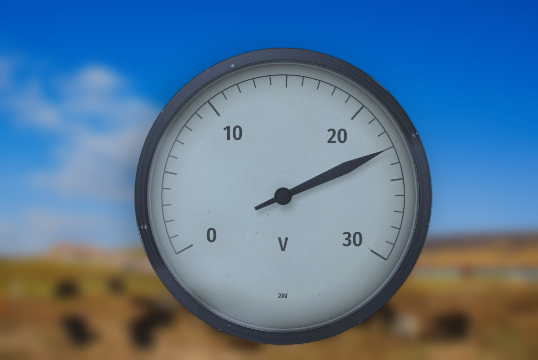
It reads 23 V
